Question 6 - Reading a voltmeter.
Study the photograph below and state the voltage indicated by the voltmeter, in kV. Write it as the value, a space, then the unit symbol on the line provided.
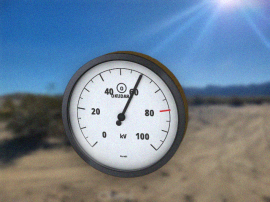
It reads 60 kV
